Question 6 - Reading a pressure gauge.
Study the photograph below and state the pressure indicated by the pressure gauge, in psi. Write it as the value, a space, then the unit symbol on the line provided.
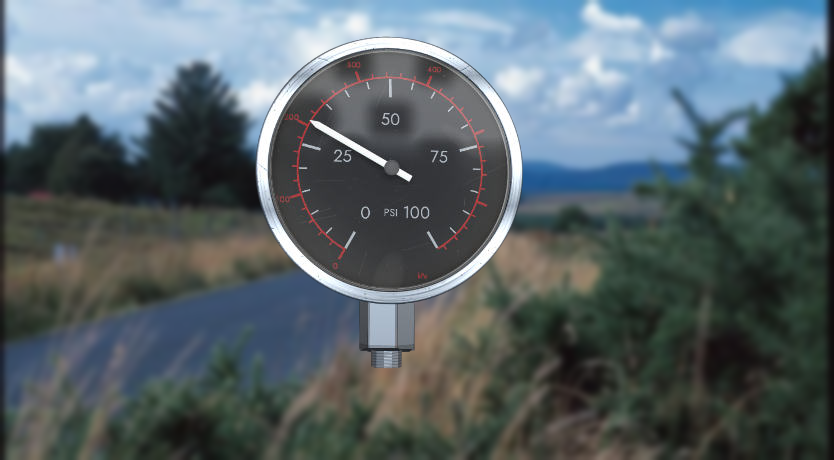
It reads 30 psi
